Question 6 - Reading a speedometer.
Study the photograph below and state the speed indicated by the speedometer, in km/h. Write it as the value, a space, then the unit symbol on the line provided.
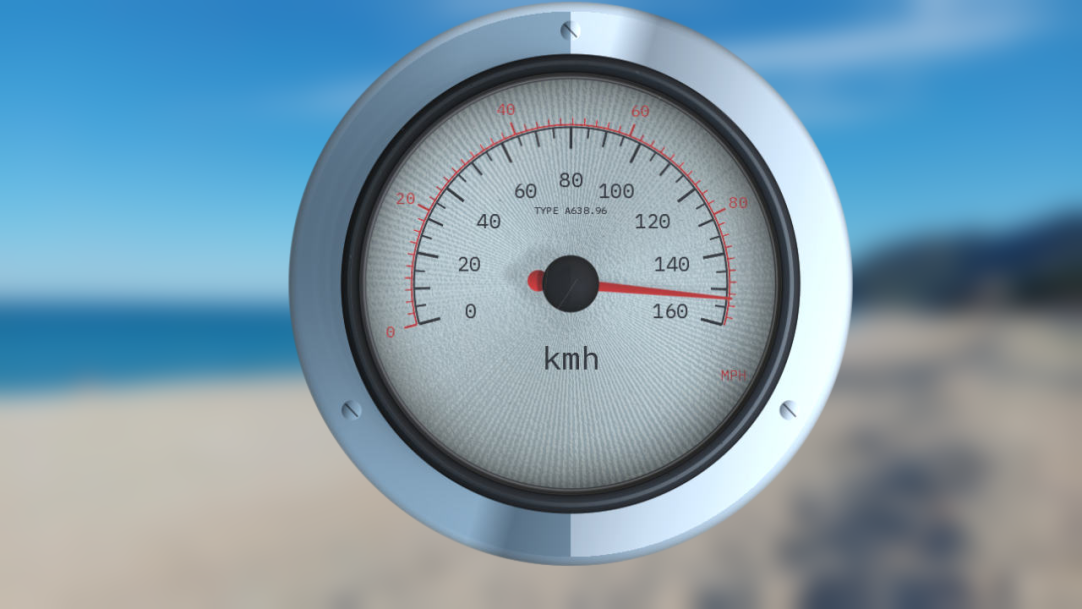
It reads 152.5 km/h
